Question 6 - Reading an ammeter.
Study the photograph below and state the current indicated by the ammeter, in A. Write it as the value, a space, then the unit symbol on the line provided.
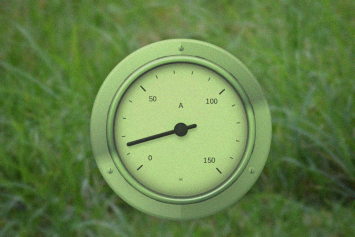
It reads 15 A
